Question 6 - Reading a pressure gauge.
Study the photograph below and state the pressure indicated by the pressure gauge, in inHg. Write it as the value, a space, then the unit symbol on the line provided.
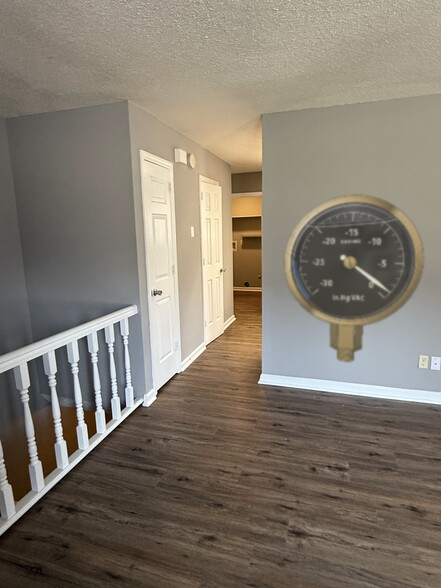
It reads -1 inHg
